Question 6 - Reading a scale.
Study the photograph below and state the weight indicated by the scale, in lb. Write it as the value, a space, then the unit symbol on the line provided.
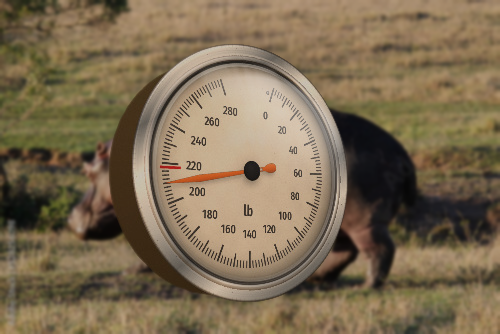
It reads 210 lb
